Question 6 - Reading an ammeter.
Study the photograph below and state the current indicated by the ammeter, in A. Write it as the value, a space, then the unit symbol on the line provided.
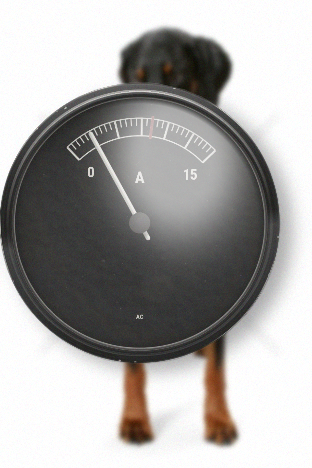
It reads 2.5 A
